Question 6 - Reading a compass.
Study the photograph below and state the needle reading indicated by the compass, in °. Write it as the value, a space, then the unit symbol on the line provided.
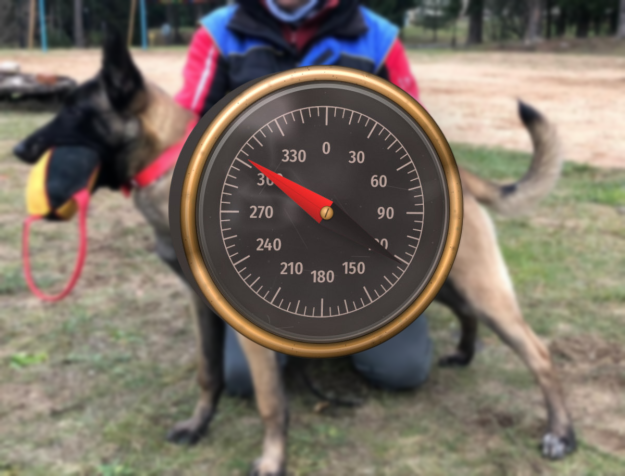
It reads 302.5 °
